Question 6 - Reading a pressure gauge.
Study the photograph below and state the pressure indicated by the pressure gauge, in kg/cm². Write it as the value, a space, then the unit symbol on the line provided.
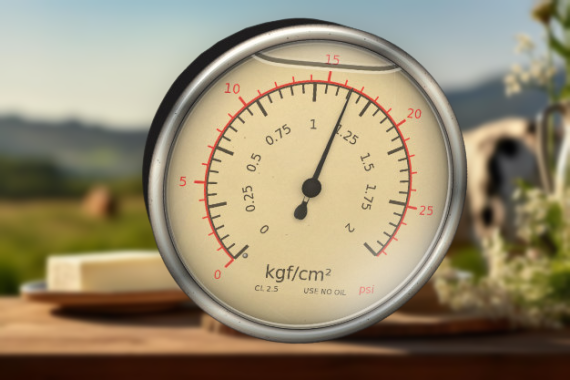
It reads 1.15 kg/cm²
